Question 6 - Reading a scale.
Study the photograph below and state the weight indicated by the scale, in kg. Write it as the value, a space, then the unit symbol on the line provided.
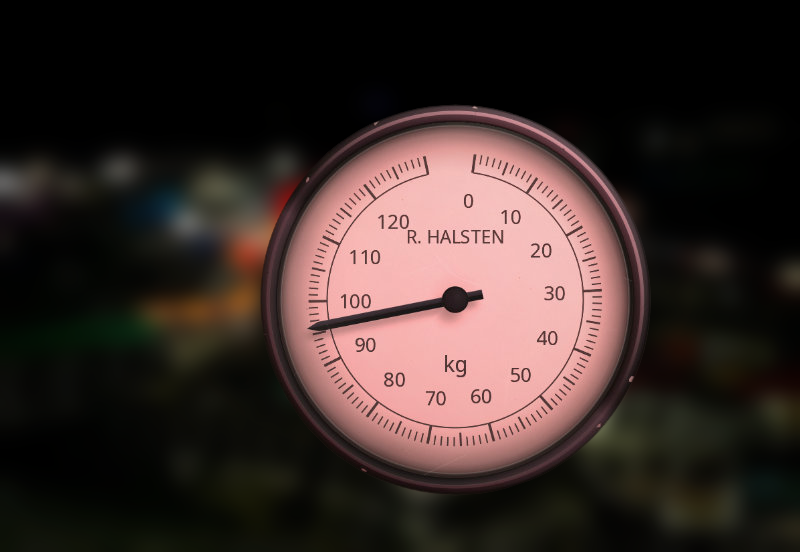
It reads 96 kg
